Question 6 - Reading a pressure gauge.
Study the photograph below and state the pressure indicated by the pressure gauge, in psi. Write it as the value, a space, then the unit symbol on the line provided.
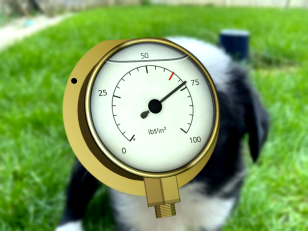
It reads 72.5 psi
